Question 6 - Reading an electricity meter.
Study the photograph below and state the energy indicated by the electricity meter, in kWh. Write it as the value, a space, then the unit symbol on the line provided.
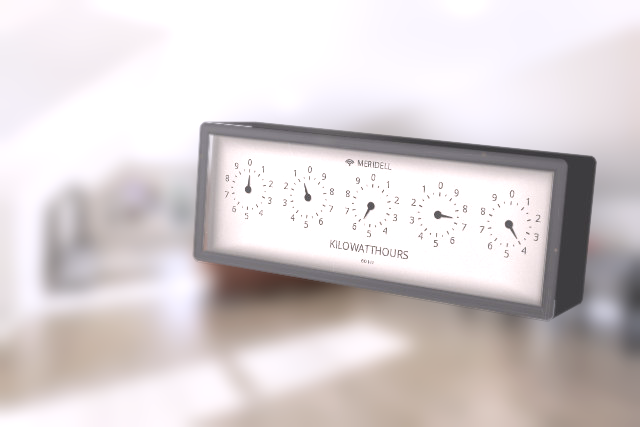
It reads 574 kWh
